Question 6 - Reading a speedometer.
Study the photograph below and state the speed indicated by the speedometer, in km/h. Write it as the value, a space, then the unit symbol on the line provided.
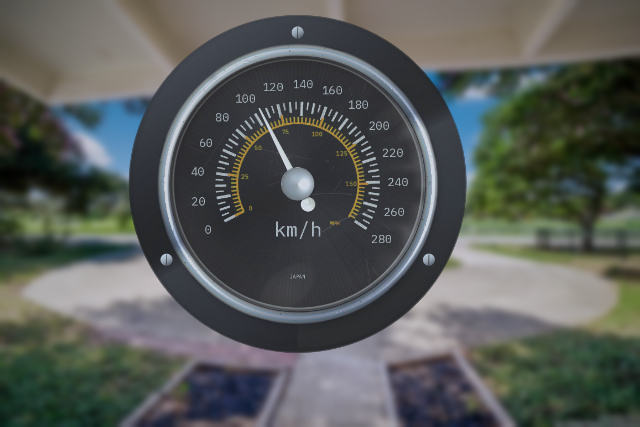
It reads 105 km/h
